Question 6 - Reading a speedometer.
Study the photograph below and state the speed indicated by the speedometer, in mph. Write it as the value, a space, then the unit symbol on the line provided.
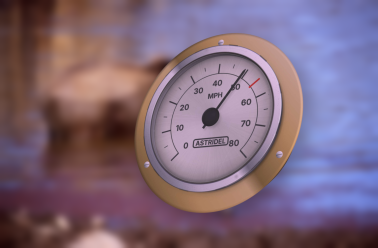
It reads 50 mph
